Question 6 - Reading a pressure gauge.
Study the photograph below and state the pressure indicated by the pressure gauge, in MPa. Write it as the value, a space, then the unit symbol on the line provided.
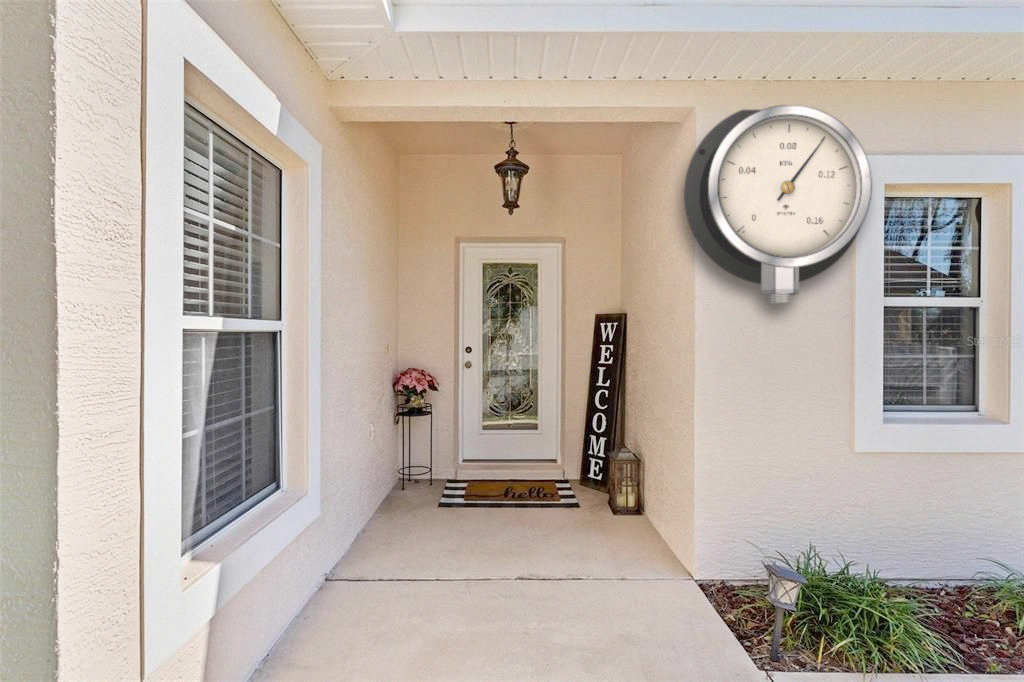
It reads 0.1 MPa
